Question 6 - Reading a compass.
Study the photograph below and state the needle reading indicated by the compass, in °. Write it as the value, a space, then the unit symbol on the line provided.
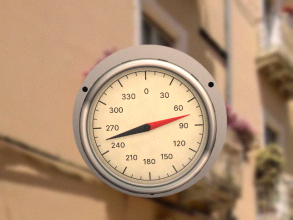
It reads 75 °
